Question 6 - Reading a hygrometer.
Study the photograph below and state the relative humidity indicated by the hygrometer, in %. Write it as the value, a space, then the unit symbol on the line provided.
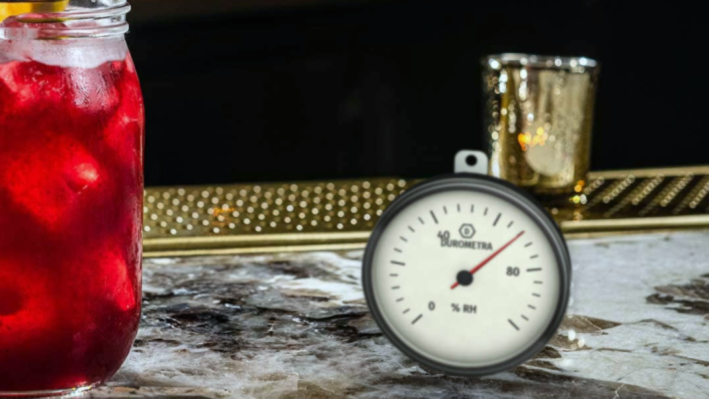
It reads 68 %
